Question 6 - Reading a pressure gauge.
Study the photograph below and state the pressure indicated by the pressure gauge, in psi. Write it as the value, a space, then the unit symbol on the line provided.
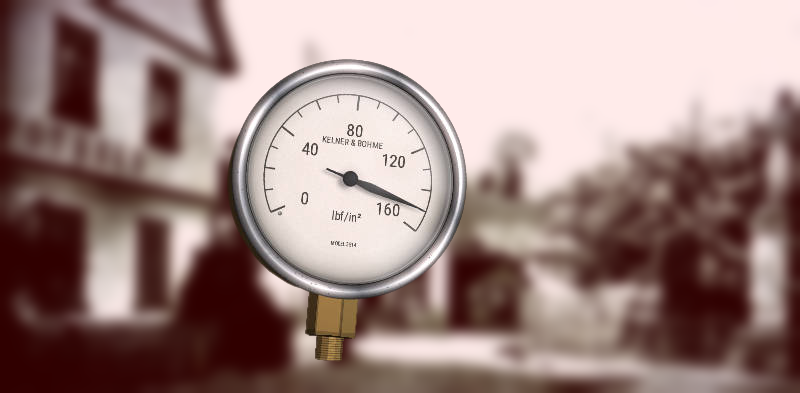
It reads 150 psi
